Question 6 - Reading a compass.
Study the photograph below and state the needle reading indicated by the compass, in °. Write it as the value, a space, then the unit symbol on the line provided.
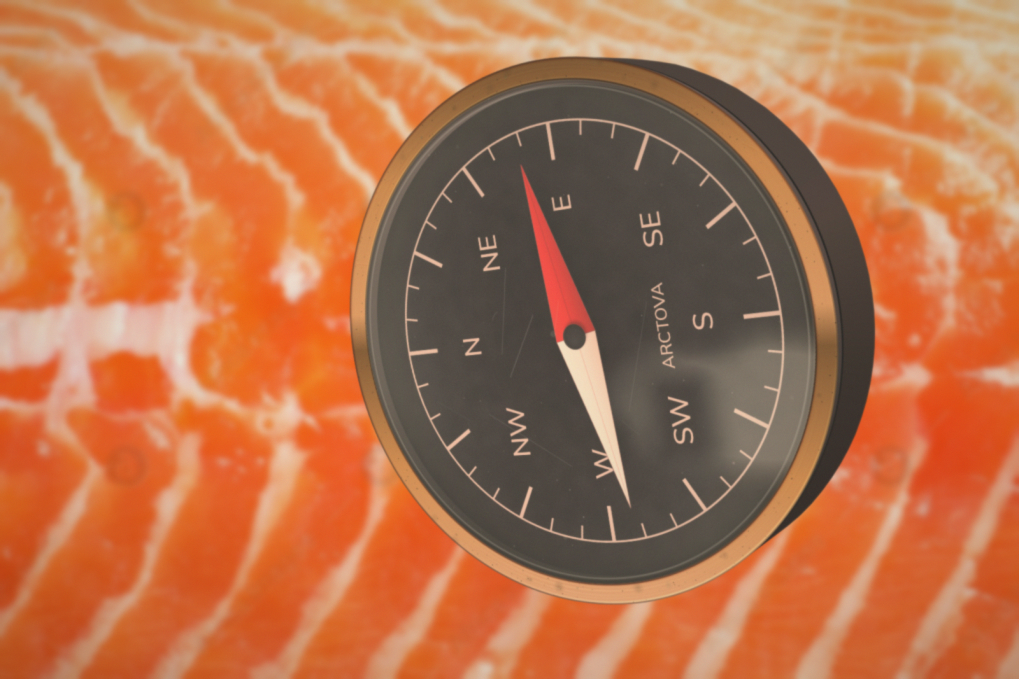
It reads 80 °
